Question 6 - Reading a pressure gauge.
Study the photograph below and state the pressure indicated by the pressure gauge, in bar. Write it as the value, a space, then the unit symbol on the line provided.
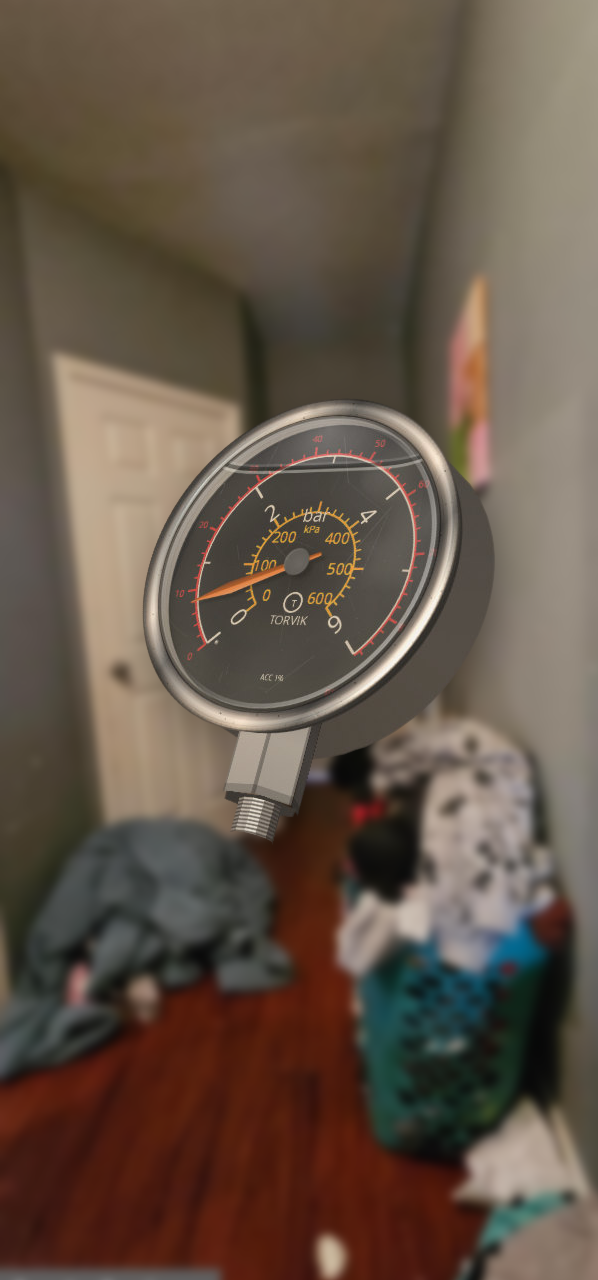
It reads 0.5 bar
